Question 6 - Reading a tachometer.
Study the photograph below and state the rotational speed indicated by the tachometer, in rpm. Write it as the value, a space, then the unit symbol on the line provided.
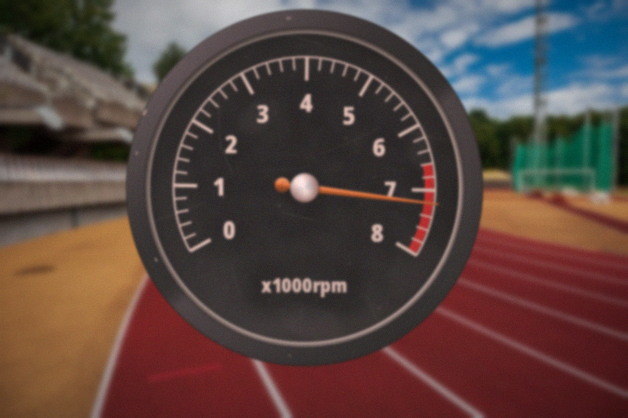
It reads 7200 rpm
